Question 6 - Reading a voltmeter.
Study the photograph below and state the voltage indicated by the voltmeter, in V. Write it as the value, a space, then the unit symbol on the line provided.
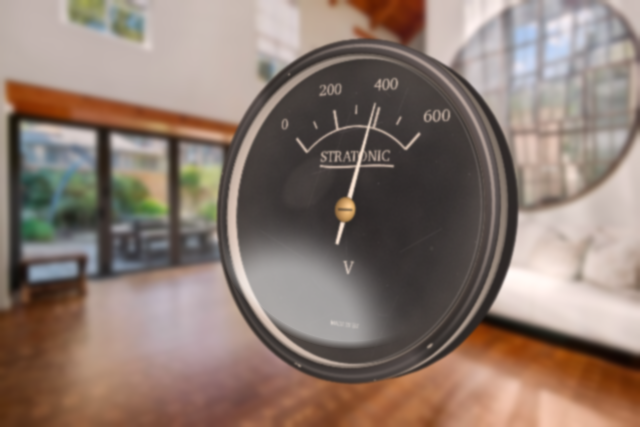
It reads 400 V
